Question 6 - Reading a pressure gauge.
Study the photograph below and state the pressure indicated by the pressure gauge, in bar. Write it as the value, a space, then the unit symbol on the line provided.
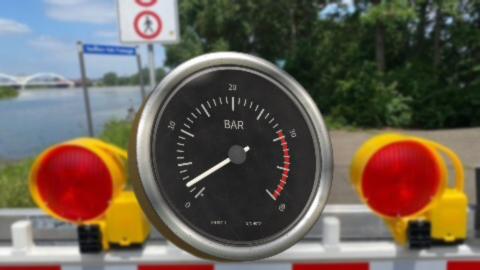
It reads 2 bar
